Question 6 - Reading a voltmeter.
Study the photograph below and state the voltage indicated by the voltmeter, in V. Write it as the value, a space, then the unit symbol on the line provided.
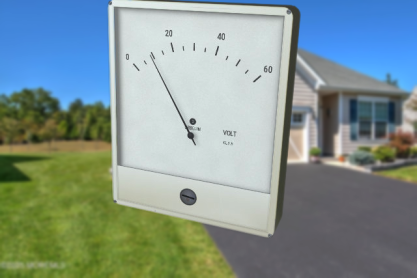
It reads 10 V
